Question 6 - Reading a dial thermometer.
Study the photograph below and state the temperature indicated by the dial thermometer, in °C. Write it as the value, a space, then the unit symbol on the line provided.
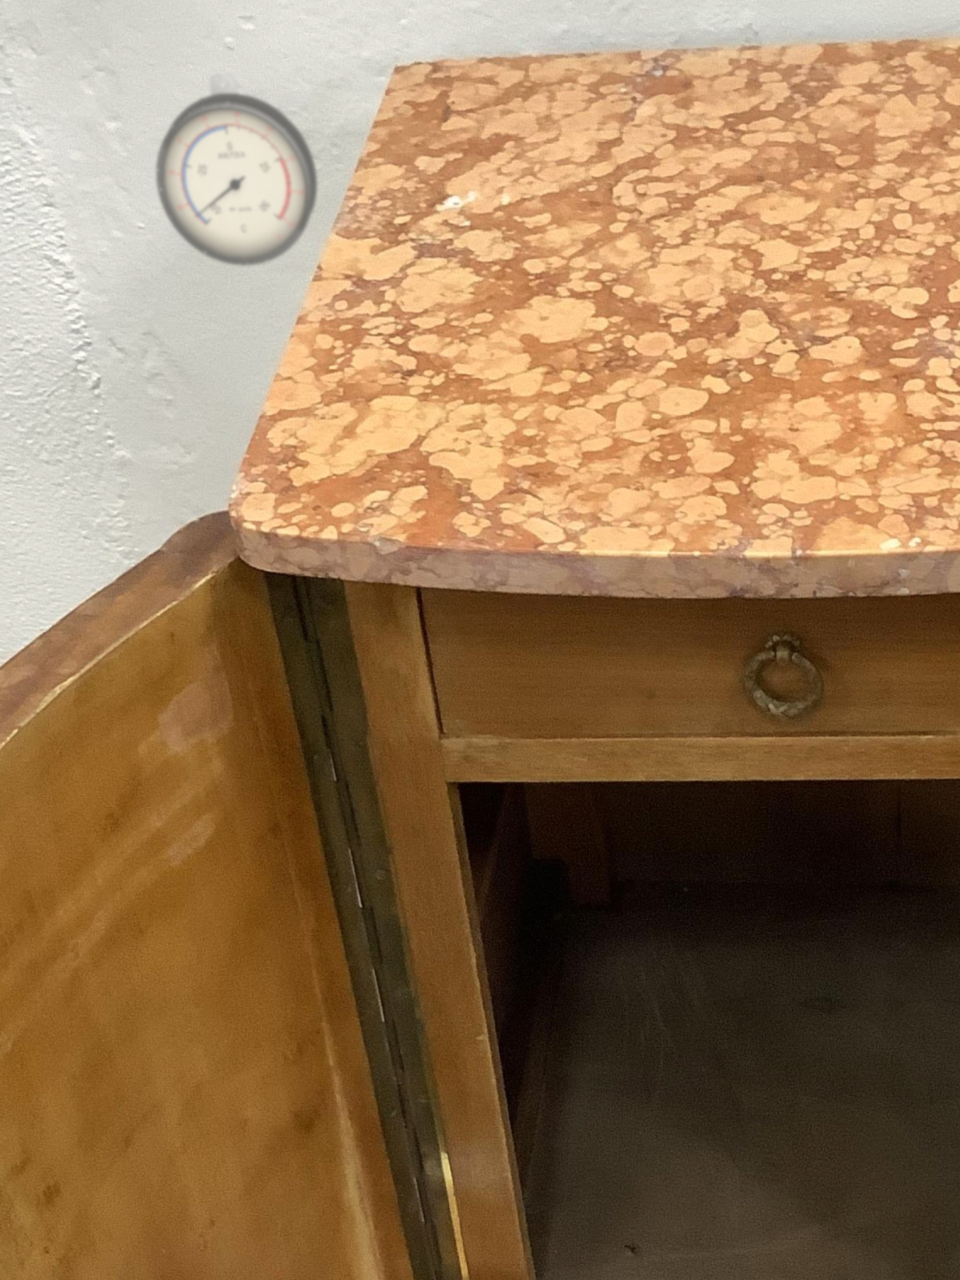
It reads -45 °C
